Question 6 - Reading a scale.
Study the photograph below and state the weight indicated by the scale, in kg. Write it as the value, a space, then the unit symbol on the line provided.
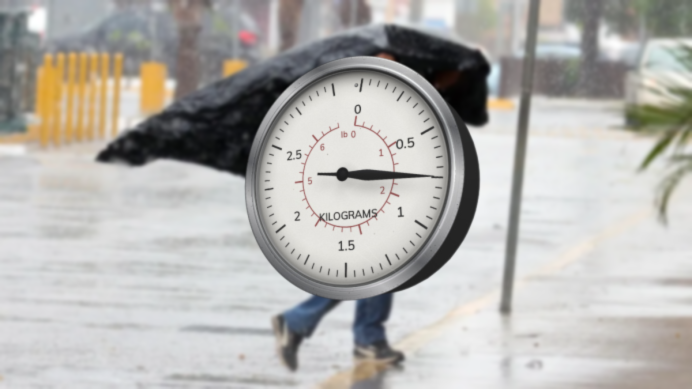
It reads 0.75 kg
